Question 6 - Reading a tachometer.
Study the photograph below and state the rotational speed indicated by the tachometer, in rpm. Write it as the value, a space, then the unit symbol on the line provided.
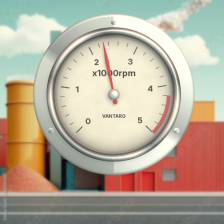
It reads 2300 rpm
